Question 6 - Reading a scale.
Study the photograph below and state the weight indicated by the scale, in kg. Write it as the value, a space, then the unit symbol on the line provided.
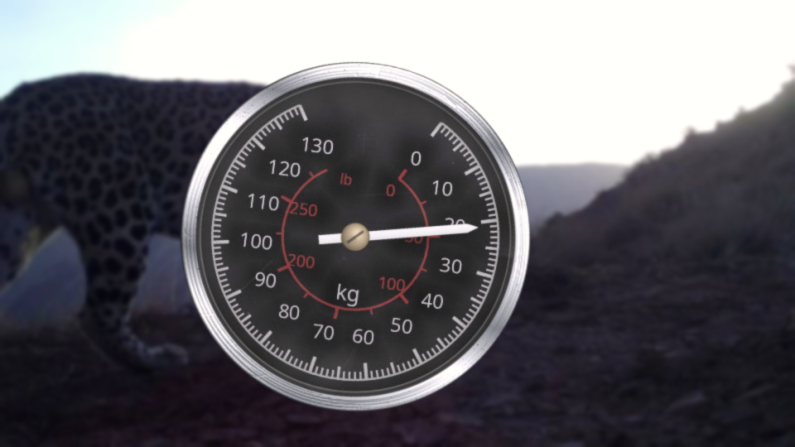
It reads 21 kg
